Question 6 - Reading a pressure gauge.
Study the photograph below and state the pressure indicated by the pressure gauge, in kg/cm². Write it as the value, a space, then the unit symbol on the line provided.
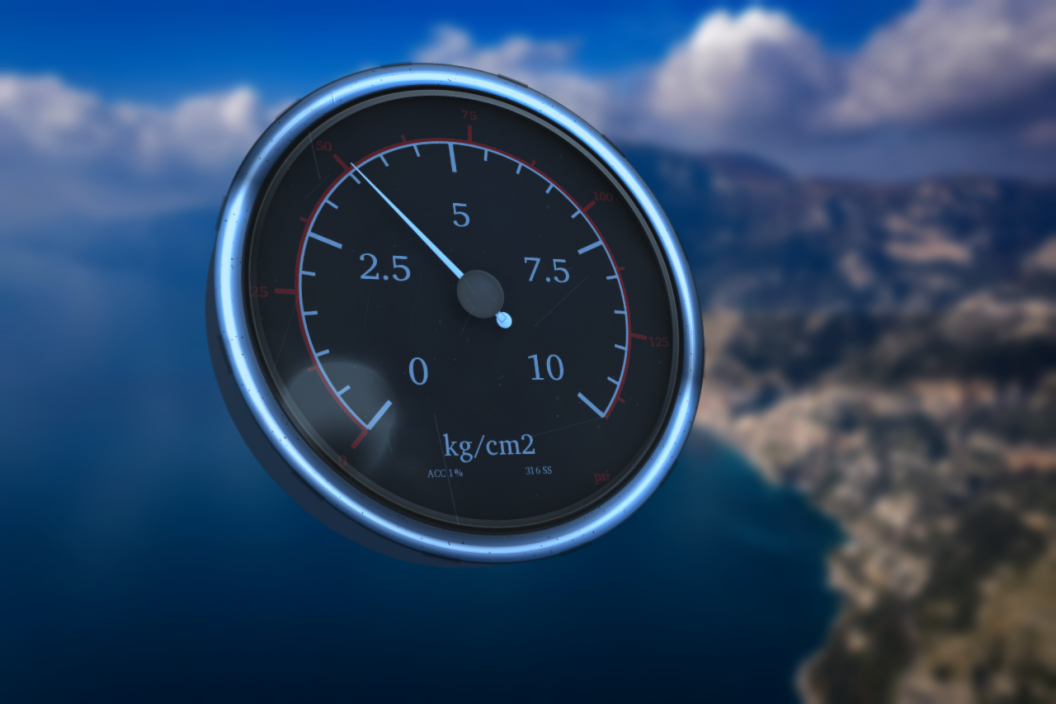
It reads 3.5 kg/cm²
